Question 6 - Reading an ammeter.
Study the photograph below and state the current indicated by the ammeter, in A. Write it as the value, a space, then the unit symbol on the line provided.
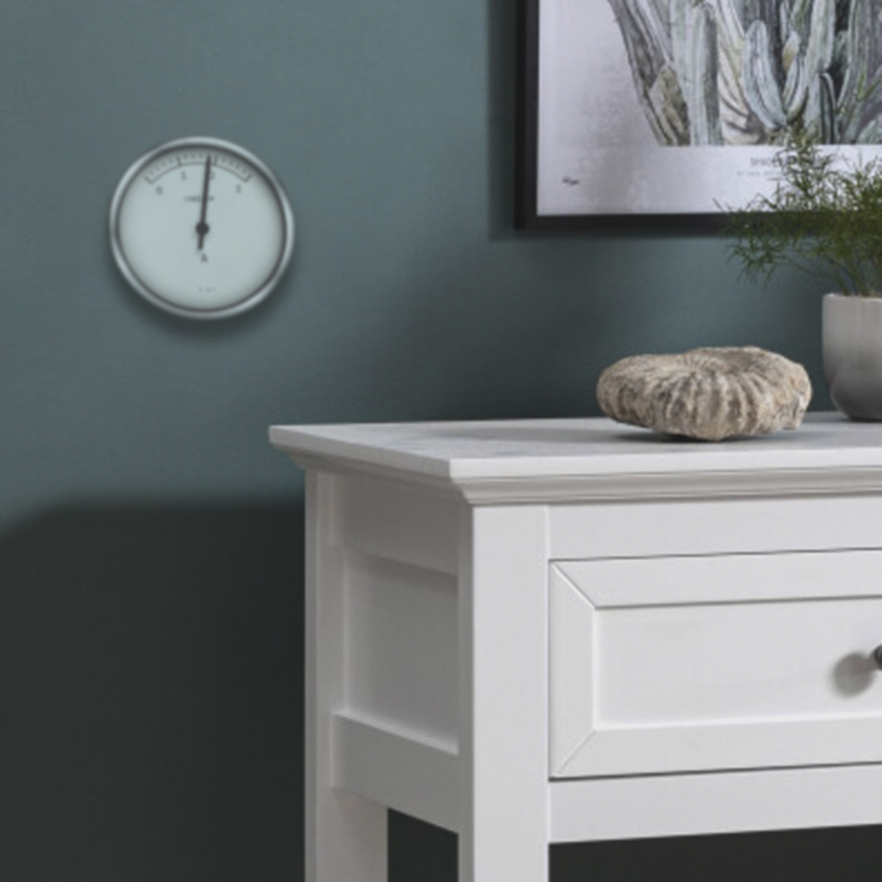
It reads 1.8 A
